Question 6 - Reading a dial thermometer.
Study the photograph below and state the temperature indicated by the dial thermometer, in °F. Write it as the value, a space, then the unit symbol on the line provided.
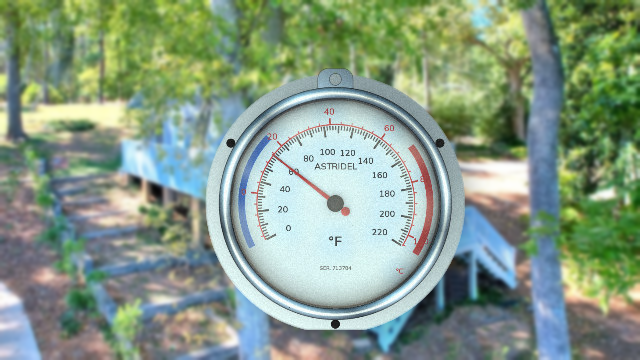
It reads 60 °F
